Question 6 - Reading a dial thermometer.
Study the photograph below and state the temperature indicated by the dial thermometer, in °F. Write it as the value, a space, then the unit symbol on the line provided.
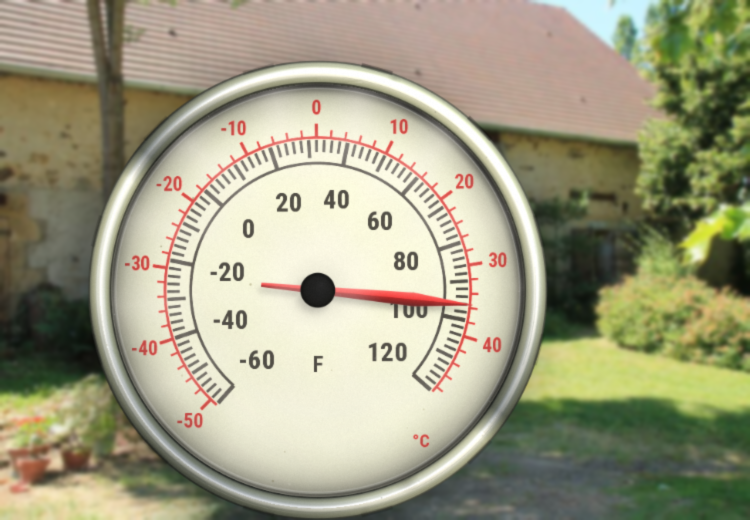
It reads 96 °F
